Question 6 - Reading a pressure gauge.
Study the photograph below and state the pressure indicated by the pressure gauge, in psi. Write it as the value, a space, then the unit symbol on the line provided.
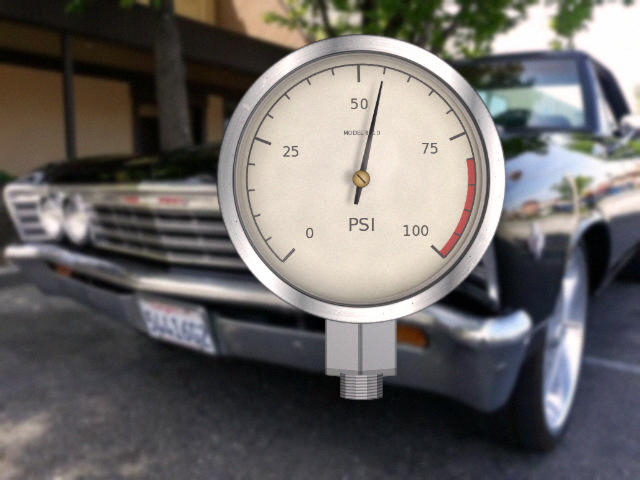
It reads 55 psi
